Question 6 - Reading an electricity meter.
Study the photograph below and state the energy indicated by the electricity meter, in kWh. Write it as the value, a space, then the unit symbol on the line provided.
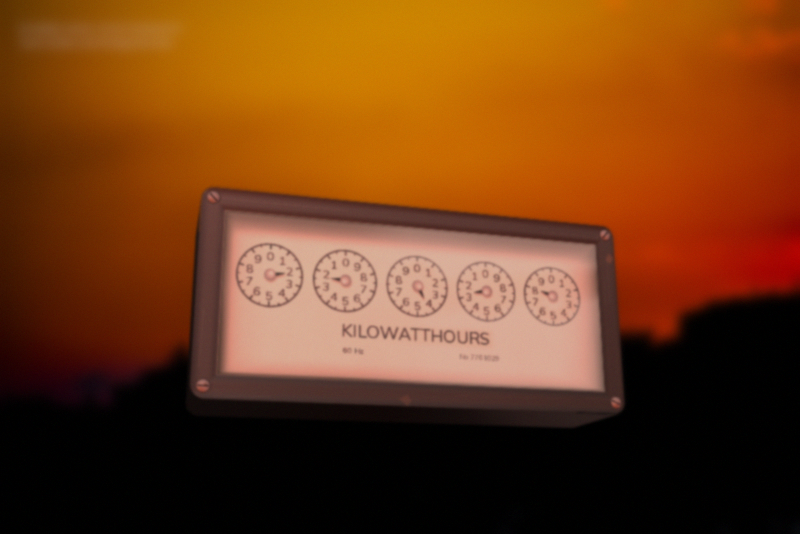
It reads 22428 kWh
